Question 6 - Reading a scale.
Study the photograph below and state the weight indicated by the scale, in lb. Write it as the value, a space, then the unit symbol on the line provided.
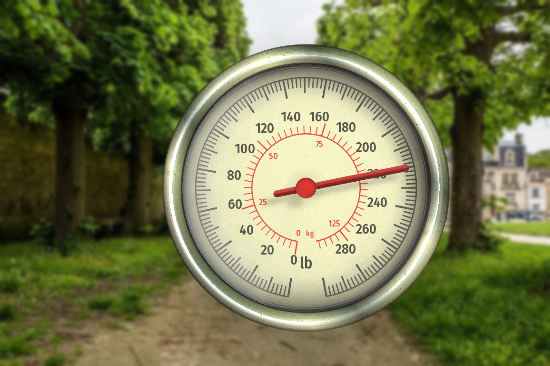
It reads 220 lb
